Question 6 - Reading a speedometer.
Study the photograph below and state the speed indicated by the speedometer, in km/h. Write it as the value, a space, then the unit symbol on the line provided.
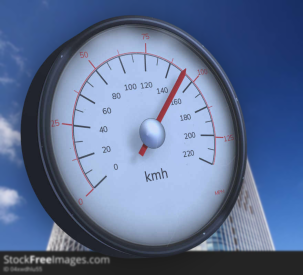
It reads 150 km/h
